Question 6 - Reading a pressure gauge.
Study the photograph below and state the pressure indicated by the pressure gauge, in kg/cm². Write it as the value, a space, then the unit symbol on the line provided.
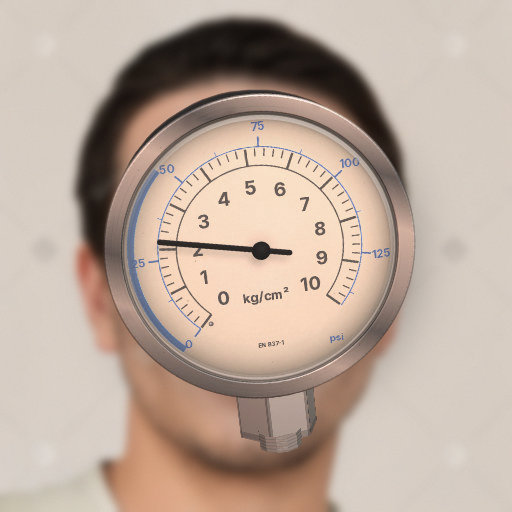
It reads 2.2 kg/cm²
